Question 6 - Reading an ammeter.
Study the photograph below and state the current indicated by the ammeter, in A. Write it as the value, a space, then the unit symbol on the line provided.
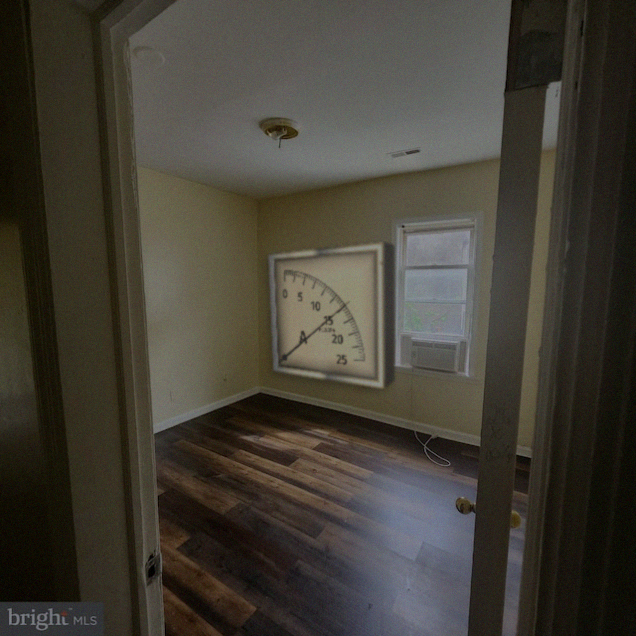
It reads 15 A
